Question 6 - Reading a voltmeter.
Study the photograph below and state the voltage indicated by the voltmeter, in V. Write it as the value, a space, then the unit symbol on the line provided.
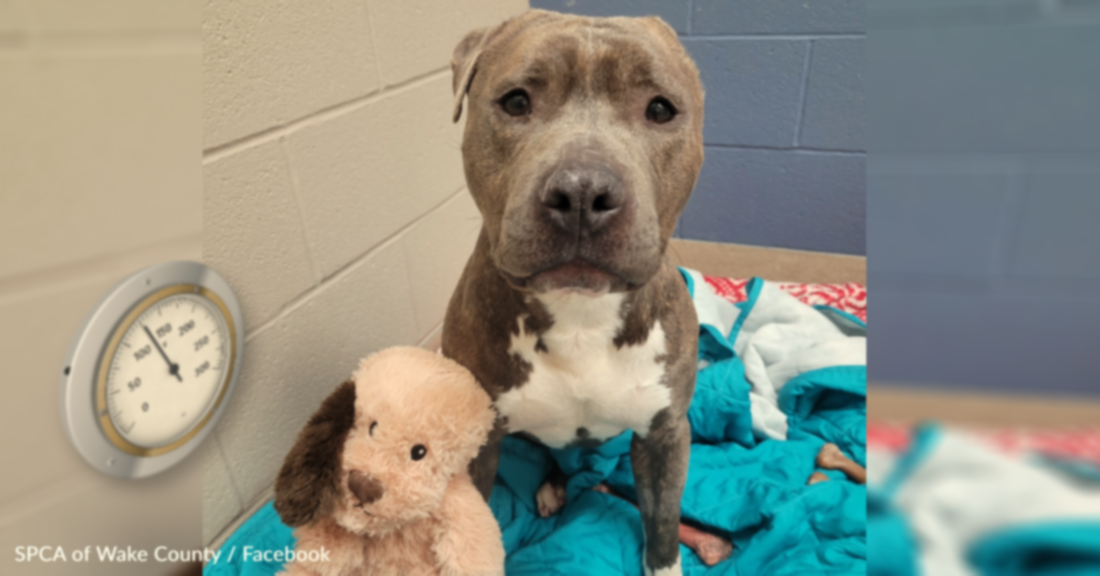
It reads 125 V
